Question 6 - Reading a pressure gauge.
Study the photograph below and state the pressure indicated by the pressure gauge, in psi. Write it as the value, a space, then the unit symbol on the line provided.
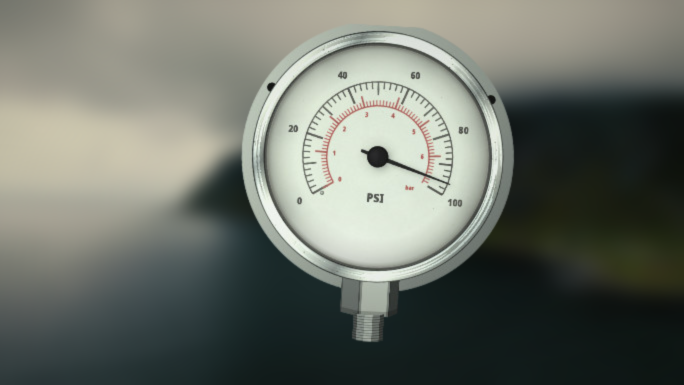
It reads 96 psi
